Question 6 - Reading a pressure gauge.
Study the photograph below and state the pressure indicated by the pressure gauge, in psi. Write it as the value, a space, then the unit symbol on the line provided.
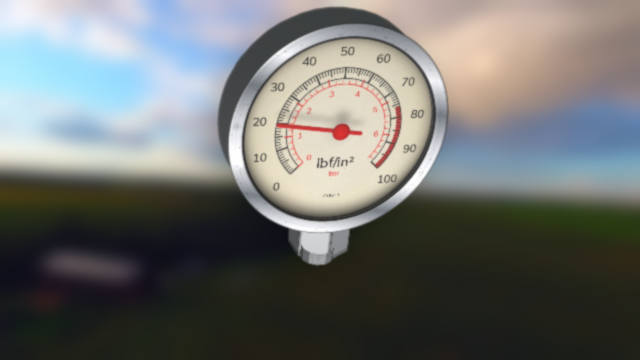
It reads 20 psi
